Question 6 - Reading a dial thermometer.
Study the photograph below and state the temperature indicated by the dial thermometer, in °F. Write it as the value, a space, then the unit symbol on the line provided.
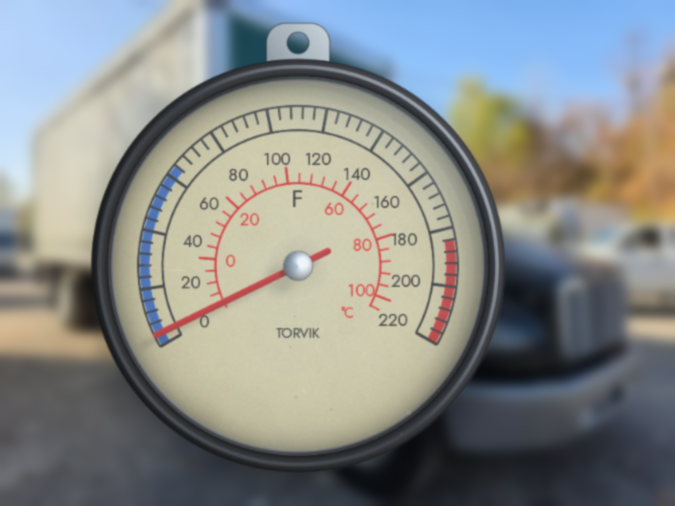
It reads 4 °F
